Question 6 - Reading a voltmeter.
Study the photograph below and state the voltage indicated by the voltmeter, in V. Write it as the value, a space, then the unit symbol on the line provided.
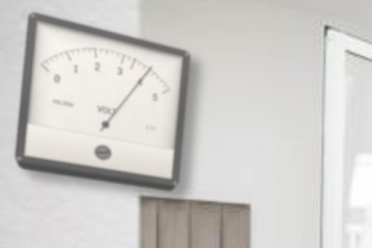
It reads 4 V
